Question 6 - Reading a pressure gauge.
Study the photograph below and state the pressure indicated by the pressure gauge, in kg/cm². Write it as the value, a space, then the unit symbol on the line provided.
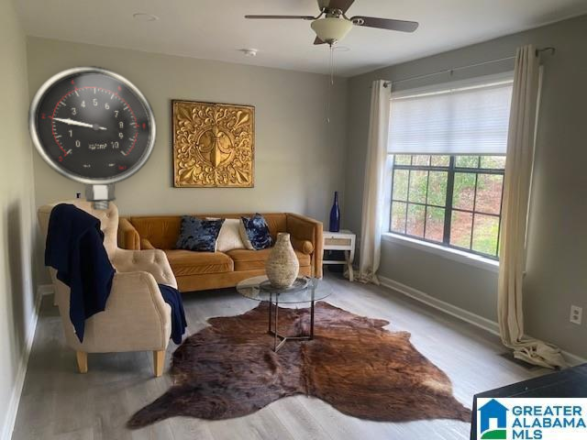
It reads 2 kg/cm²
